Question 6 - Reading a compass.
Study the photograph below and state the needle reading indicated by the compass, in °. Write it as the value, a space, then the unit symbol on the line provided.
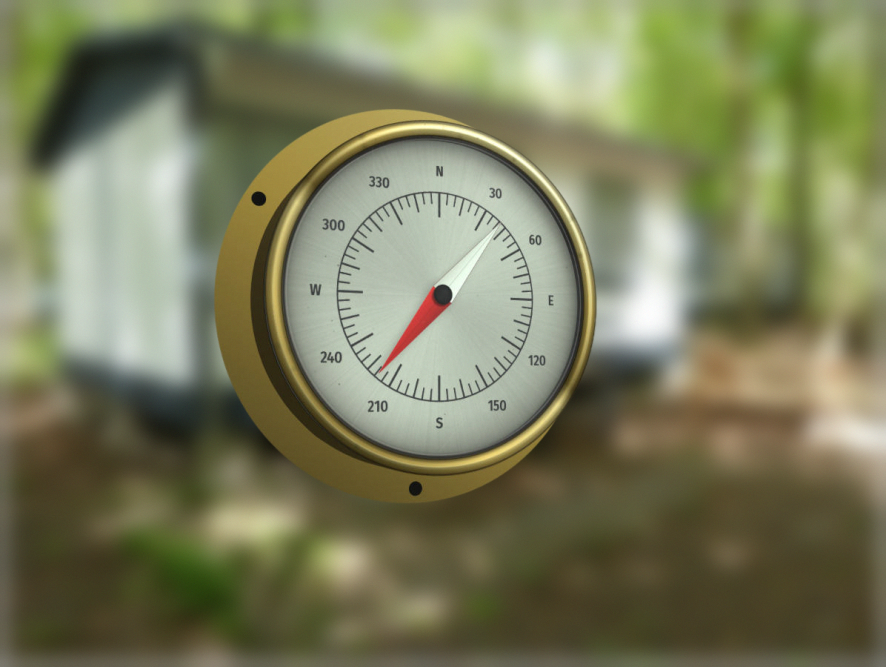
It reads 220 °
